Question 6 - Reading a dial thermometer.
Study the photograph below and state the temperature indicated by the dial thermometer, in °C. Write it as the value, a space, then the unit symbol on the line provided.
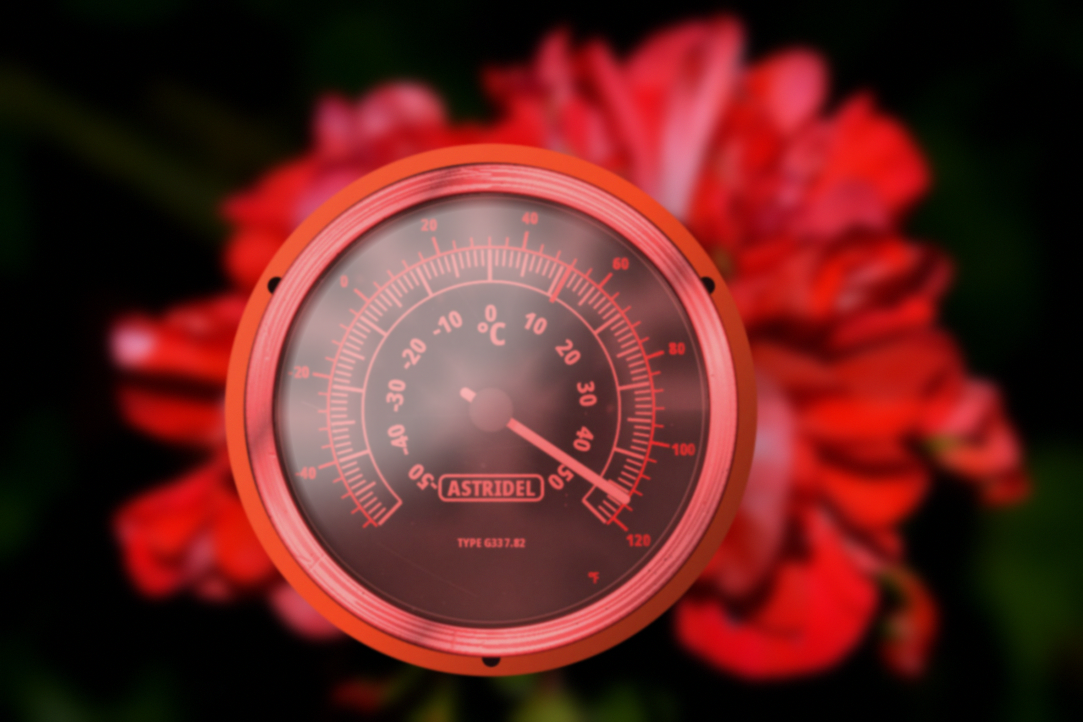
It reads 46 °C
